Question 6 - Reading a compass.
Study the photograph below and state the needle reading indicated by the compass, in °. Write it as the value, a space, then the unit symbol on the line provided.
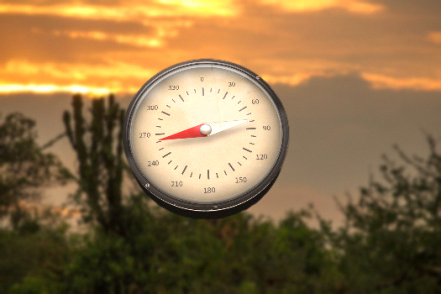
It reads 260 °
